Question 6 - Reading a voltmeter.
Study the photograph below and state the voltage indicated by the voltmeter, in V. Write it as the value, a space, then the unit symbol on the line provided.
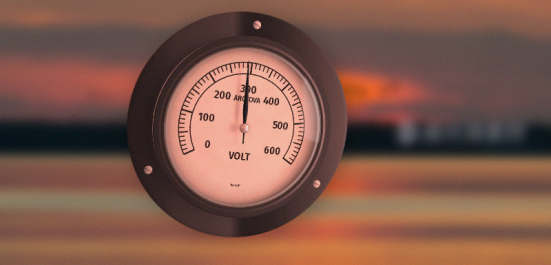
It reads 290 V
